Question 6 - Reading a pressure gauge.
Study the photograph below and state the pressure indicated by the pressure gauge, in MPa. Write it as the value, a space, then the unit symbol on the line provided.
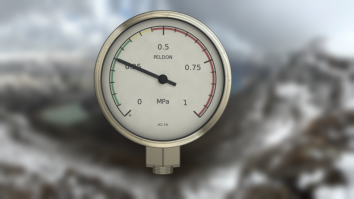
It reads 0.25 MPa
